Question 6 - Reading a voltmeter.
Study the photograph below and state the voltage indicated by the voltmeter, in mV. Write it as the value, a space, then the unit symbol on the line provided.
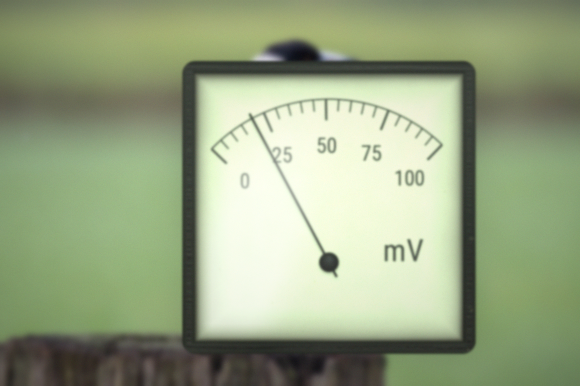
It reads 20 mV
